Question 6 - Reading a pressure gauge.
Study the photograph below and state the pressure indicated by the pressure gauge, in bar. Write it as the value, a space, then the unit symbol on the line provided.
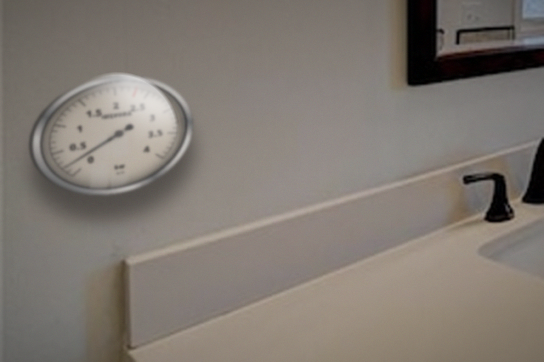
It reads 0.2 bar
